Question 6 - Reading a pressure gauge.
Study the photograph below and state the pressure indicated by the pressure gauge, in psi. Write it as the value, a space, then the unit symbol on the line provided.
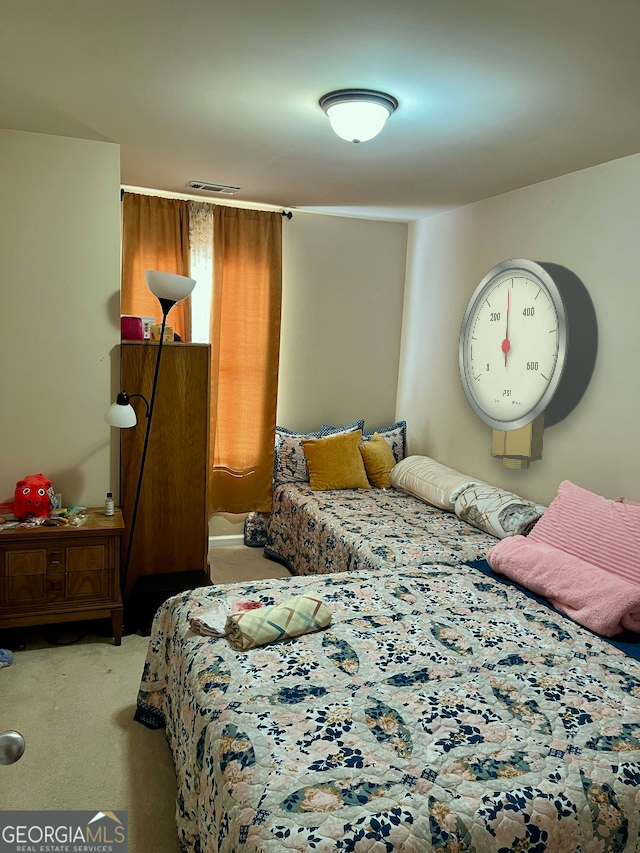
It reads 300 psi
